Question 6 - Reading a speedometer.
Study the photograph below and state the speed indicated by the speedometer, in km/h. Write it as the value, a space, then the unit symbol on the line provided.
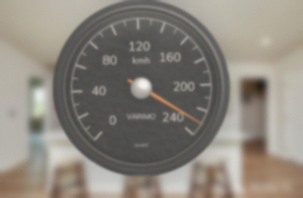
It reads 230 km/h
